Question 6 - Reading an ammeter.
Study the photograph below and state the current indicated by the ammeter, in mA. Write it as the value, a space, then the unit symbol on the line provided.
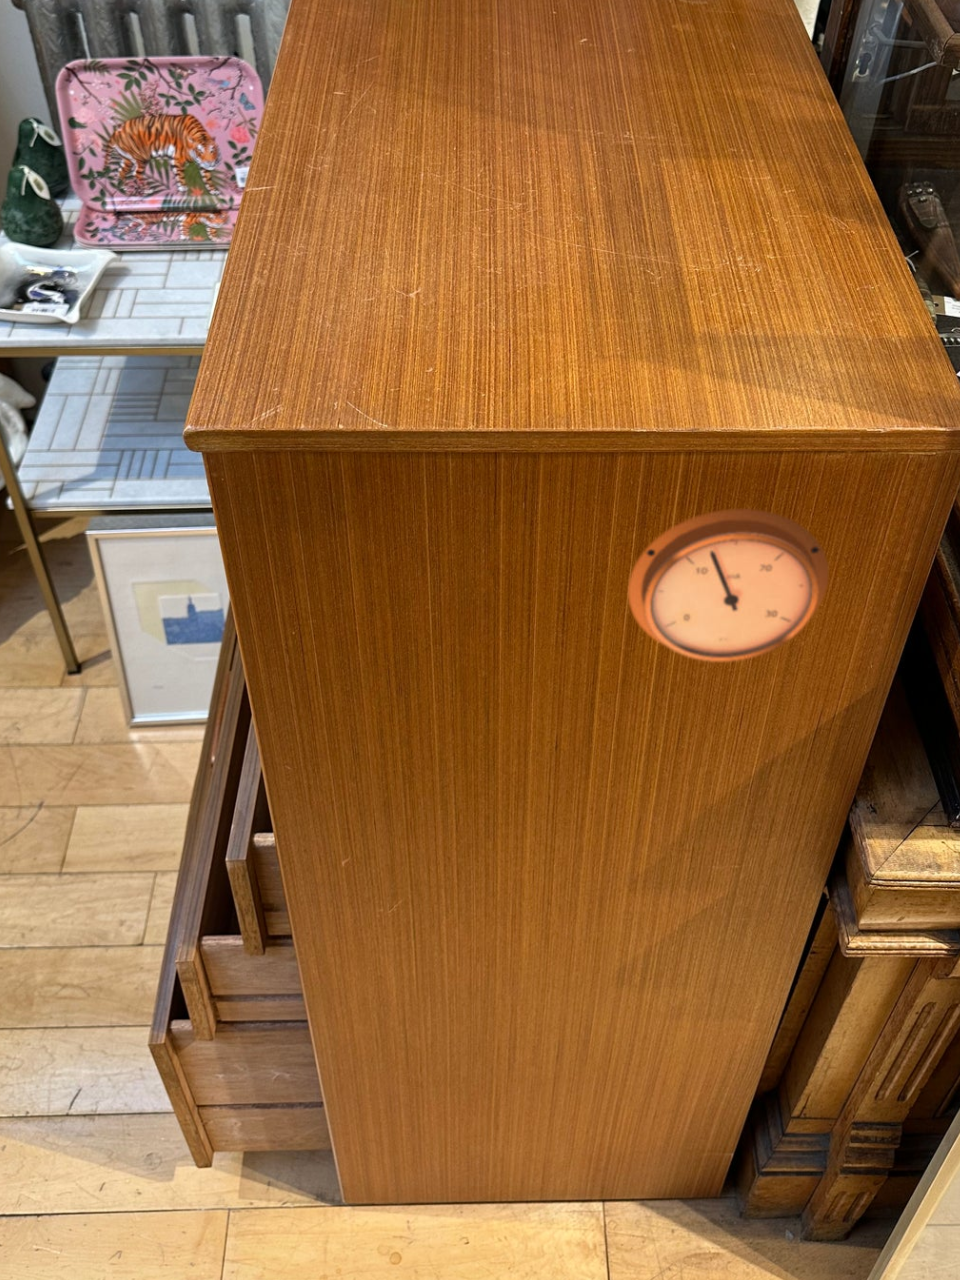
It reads 12.5 mA
